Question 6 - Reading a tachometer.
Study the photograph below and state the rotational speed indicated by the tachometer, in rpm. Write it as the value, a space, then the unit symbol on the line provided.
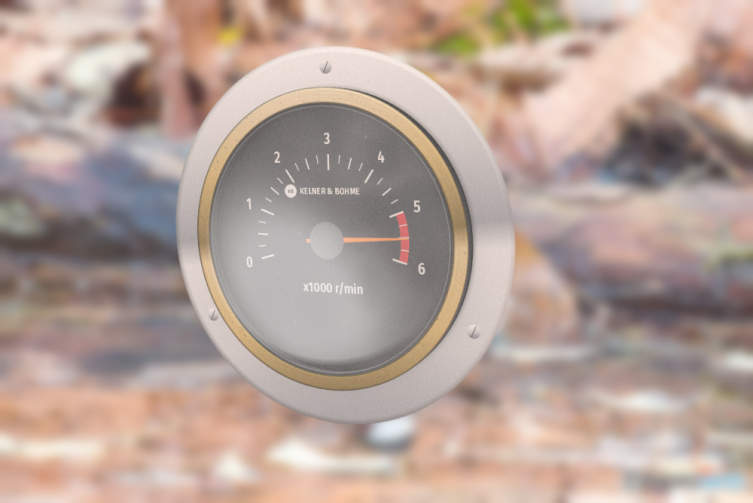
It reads 5500 rpm
